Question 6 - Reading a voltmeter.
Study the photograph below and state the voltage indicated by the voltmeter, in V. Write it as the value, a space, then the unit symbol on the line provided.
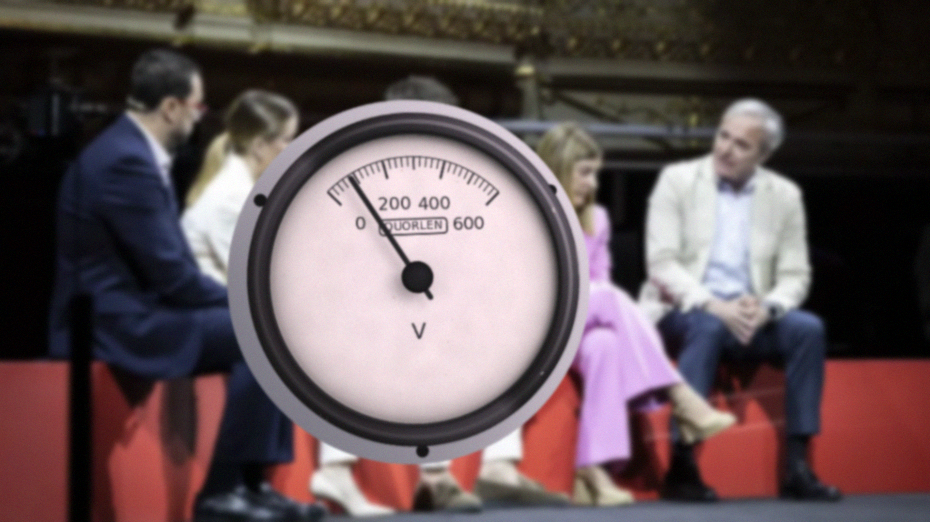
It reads 80 V
